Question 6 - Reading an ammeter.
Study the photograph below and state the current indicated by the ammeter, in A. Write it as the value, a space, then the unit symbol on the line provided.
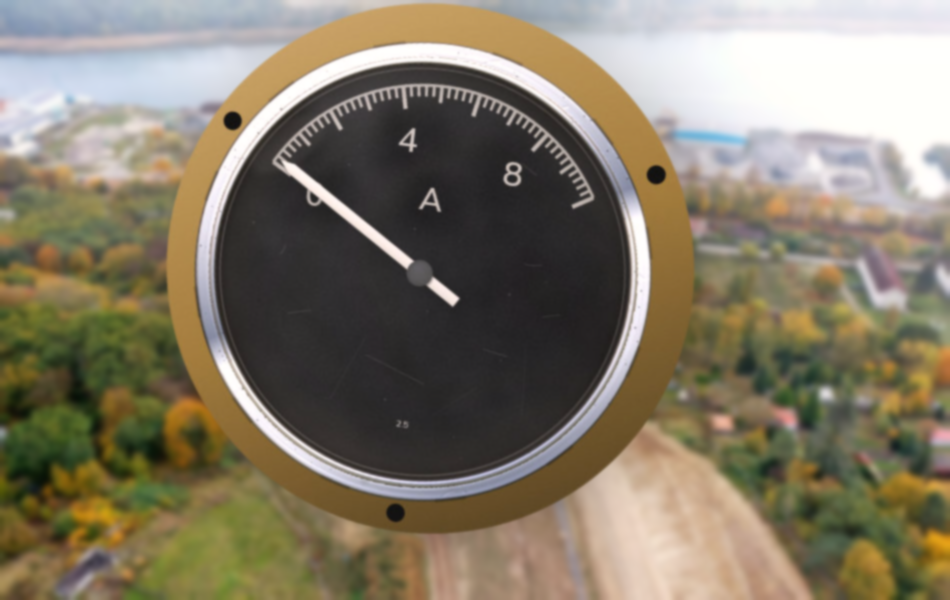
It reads 0.2 A
